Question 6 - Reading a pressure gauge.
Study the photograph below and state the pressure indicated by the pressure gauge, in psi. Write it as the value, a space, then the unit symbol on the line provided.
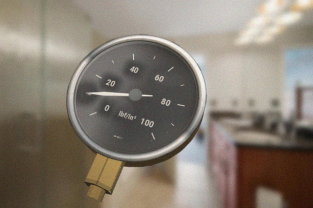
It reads 10 psi
